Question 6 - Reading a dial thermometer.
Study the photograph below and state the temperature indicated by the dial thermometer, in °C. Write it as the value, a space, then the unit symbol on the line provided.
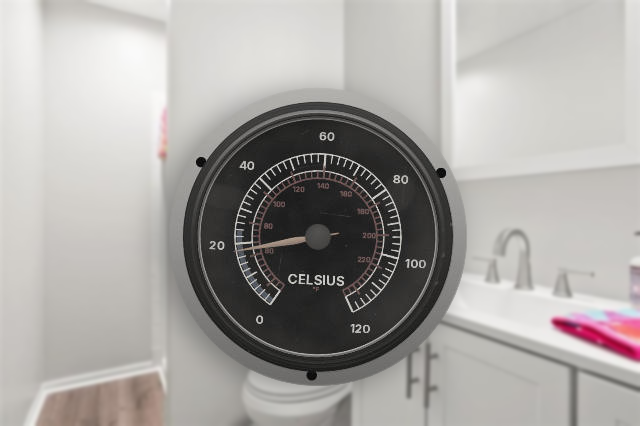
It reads 18 °C
